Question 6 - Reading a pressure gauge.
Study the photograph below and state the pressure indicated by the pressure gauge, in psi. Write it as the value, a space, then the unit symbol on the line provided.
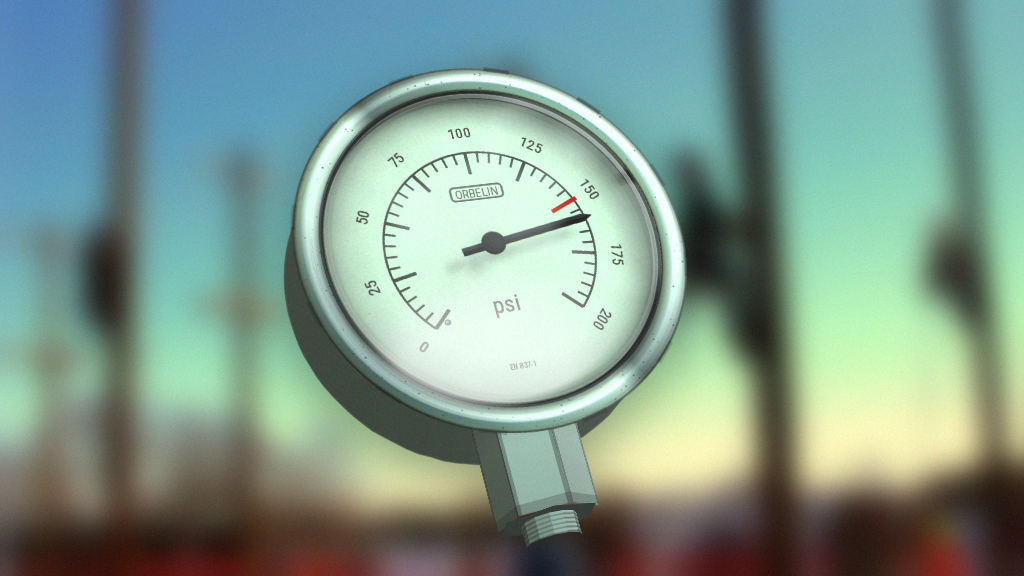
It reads 160 psi
